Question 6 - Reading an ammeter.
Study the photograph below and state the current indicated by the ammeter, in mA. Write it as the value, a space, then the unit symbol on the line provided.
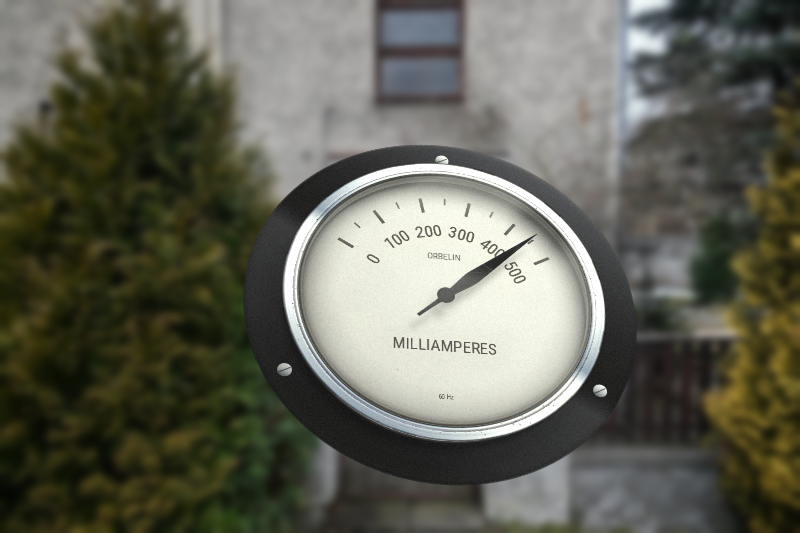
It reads 450 mA
